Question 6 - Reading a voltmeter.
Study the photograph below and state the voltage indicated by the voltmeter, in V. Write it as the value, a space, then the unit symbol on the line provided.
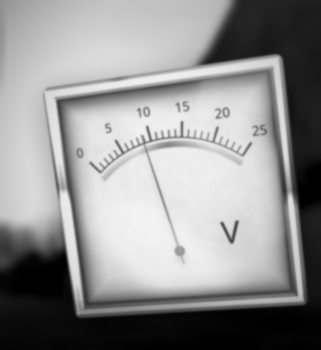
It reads 9 V
